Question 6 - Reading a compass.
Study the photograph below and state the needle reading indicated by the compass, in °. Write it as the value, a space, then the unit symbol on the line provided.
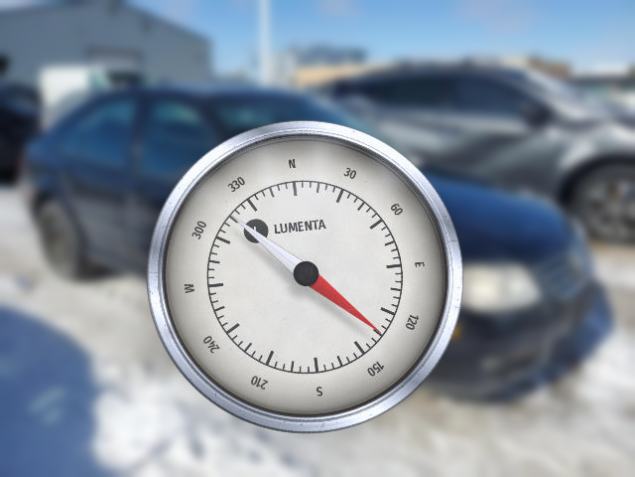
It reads 135 °
